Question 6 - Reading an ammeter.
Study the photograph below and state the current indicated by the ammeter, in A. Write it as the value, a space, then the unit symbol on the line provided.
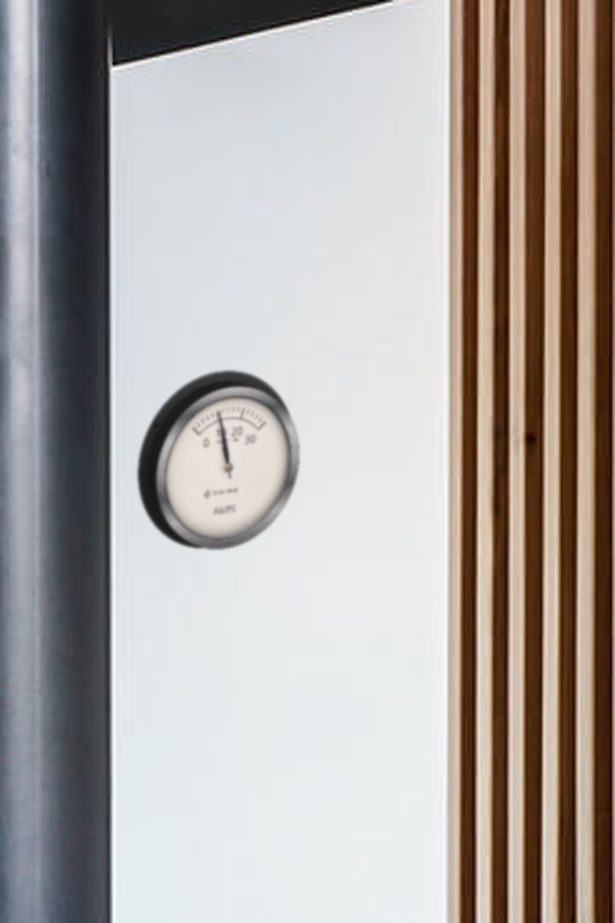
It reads 10 A
